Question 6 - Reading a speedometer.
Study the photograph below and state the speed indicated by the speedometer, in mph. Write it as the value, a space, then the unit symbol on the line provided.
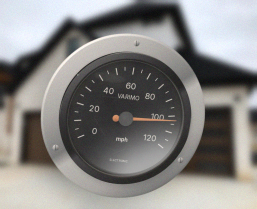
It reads 102.5 mph
